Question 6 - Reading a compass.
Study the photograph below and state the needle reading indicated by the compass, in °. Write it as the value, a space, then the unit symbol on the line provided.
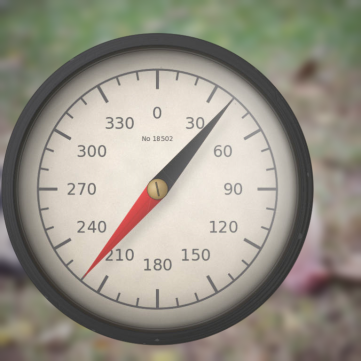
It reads 220 °
